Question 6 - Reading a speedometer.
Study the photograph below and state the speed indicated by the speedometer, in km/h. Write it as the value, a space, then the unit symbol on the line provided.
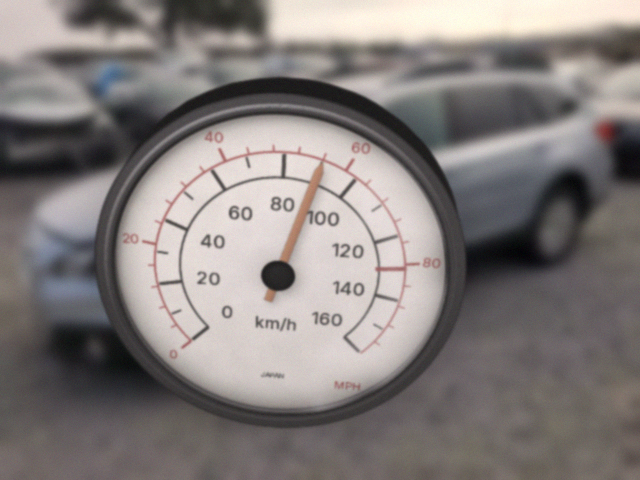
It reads 90 km/h
